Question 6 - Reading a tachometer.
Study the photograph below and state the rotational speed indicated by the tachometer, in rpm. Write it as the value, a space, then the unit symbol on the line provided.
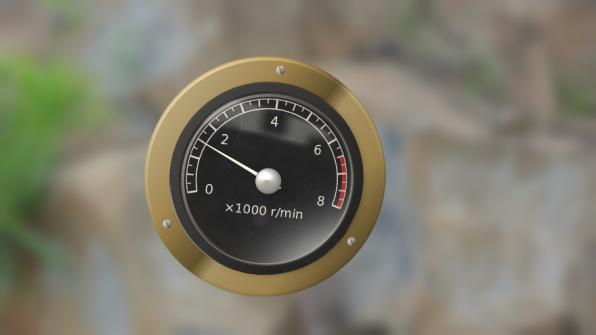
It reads 1500 rpm
